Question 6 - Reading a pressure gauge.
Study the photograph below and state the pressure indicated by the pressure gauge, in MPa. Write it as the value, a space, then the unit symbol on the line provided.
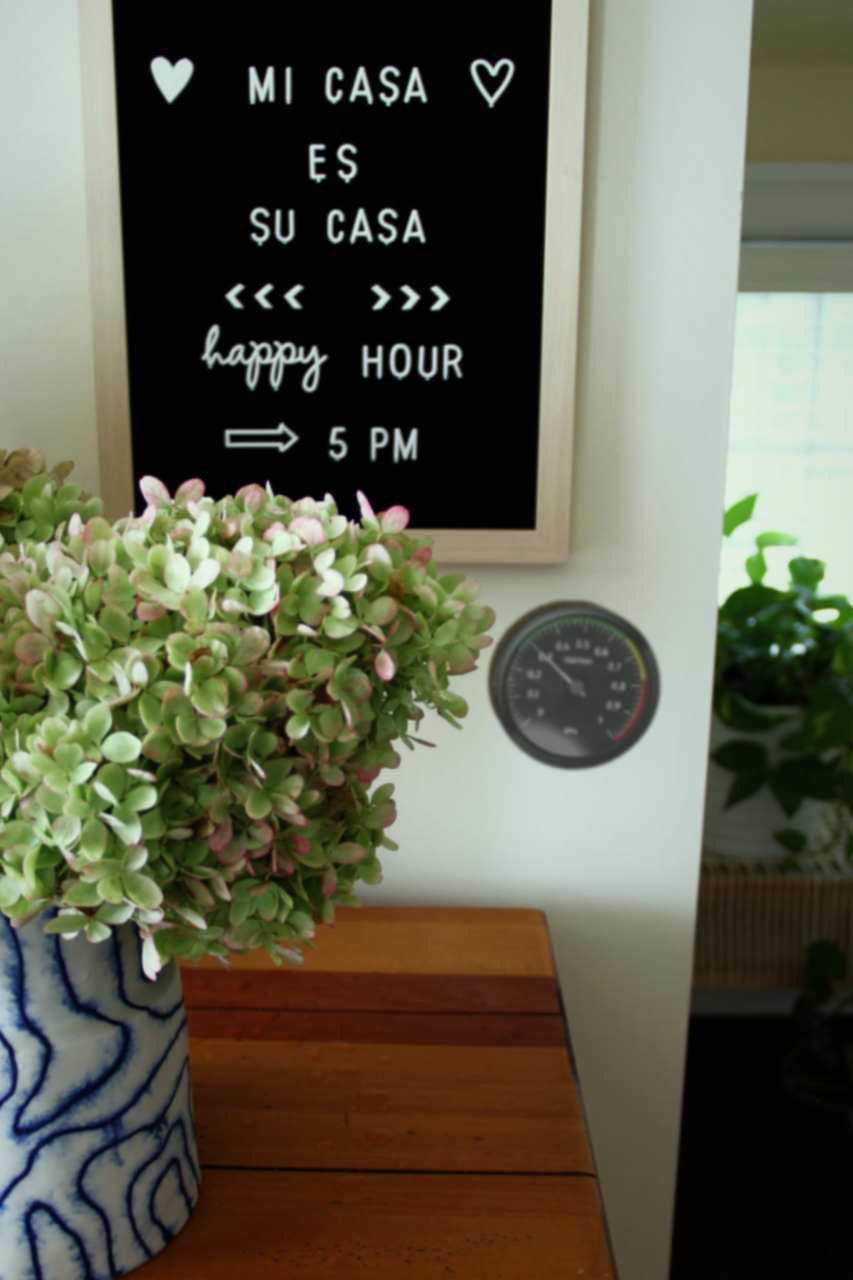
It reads 0.3 MPa
